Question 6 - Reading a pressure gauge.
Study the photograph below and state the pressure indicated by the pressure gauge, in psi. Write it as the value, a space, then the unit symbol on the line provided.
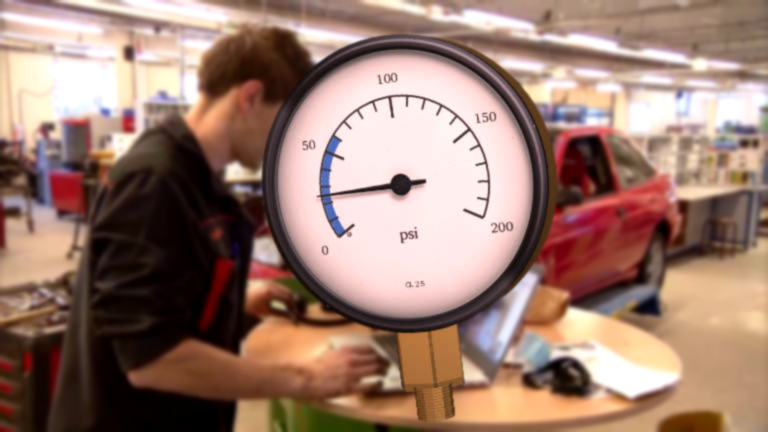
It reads 25 psi
